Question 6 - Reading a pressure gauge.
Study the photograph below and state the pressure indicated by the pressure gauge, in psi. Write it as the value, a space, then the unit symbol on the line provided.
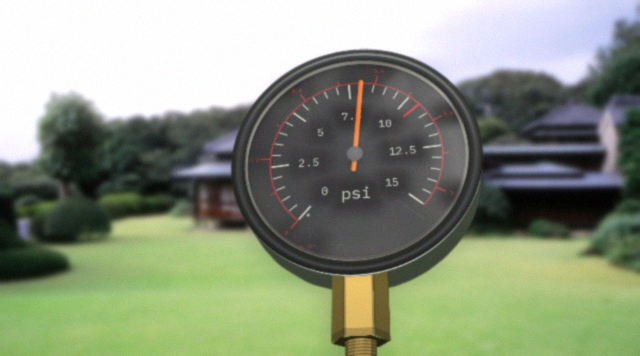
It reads 8 psi
